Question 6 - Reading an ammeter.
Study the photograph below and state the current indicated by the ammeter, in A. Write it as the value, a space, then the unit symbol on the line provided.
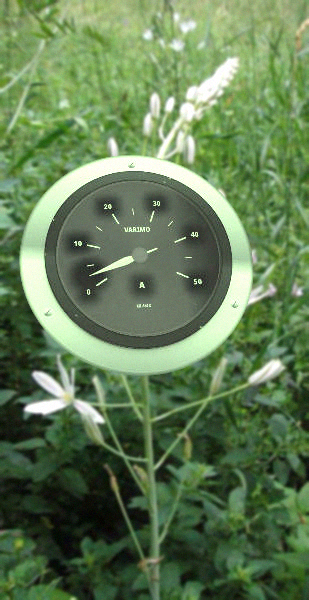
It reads 2.5 A
